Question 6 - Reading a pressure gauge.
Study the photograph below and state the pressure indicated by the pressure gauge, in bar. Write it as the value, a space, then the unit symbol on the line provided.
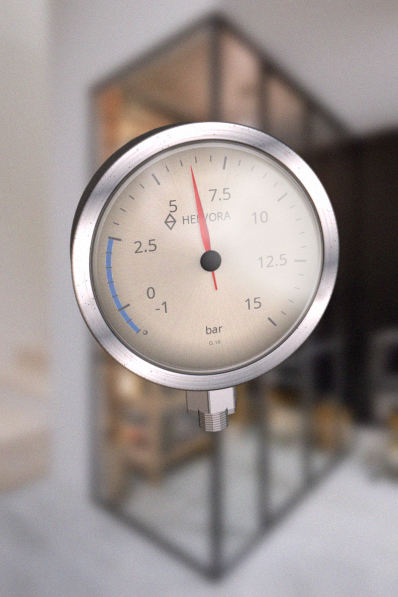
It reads 6.25 bar
